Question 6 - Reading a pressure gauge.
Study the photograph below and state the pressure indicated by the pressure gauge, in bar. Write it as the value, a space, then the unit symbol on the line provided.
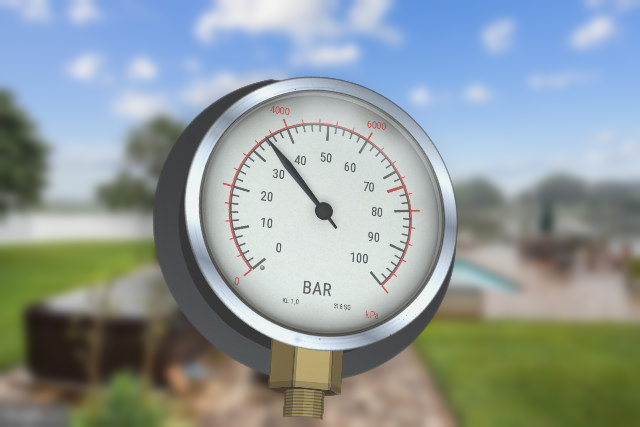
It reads 34 bar
